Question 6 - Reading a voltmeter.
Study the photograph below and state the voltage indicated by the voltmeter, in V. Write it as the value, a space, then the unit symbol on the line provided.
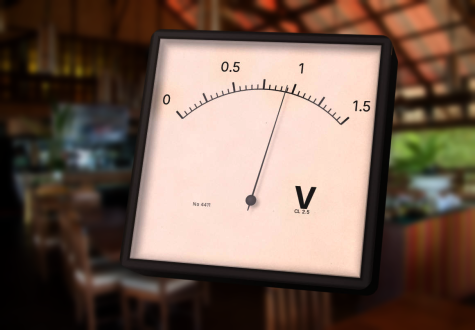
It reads 0.95 V
